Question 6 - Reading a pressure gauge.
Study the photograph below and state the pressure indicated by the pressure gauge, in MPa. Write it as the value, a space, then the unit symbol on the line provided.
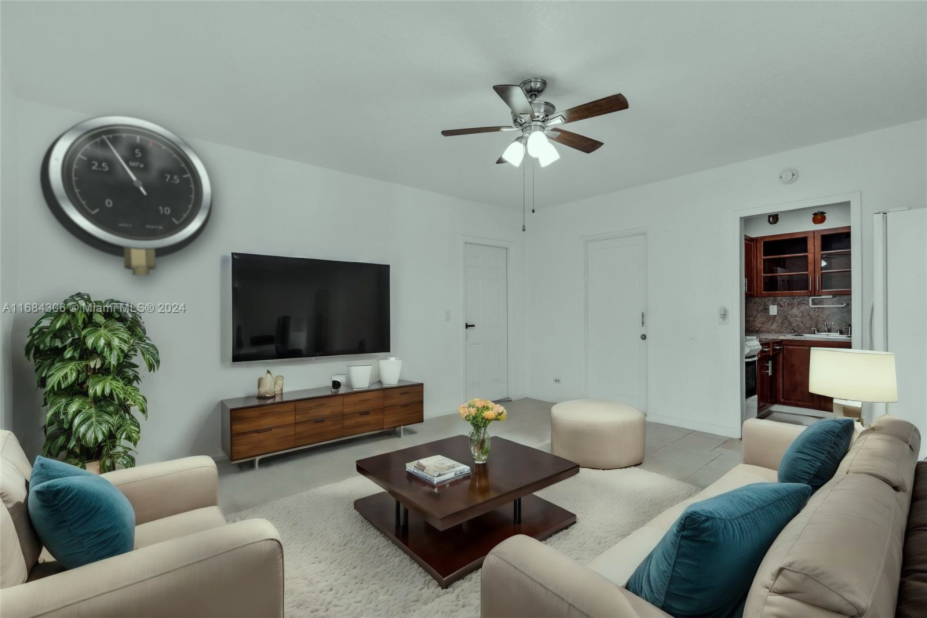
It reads 3.75 MPa
